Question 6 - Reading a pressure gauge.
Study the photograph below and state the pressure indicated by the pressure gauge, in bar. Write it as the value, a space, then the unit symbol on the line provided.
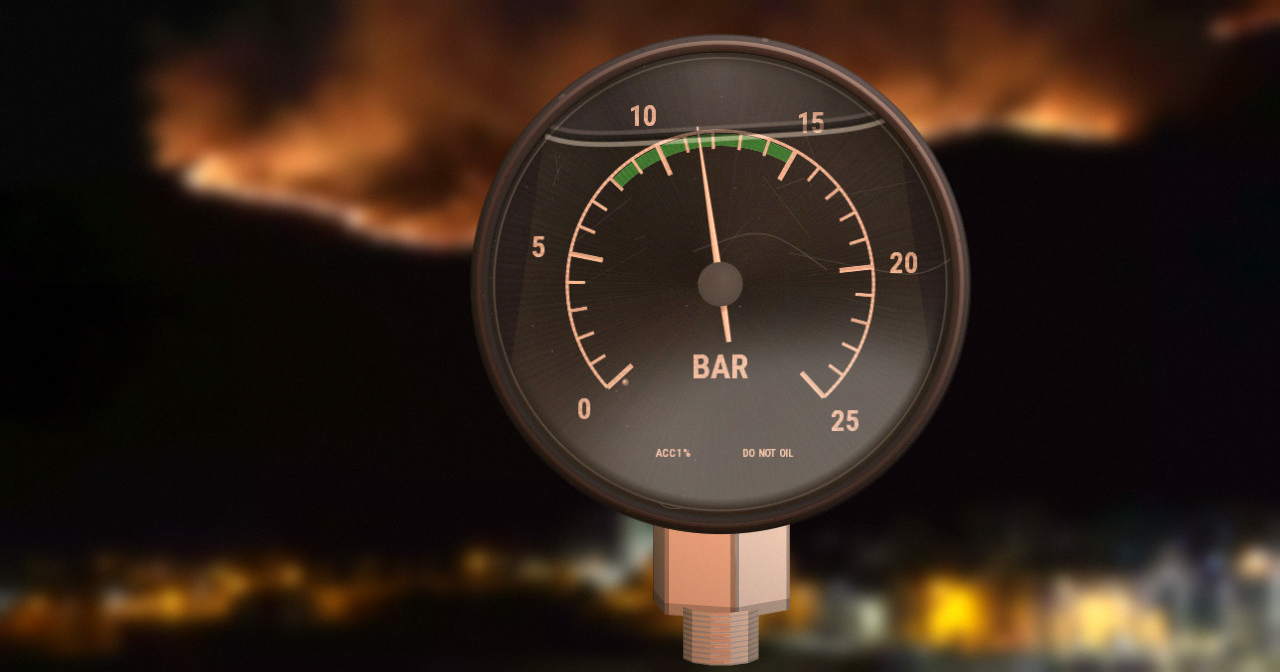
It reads 11.5 bar
